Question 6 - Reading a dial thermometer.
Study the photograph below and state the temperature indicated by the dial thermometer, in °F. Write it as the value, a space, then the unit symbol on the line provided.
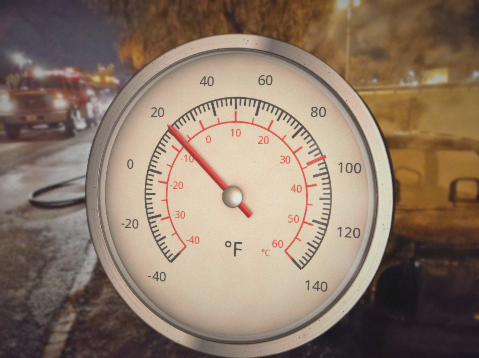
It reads 20 °F
